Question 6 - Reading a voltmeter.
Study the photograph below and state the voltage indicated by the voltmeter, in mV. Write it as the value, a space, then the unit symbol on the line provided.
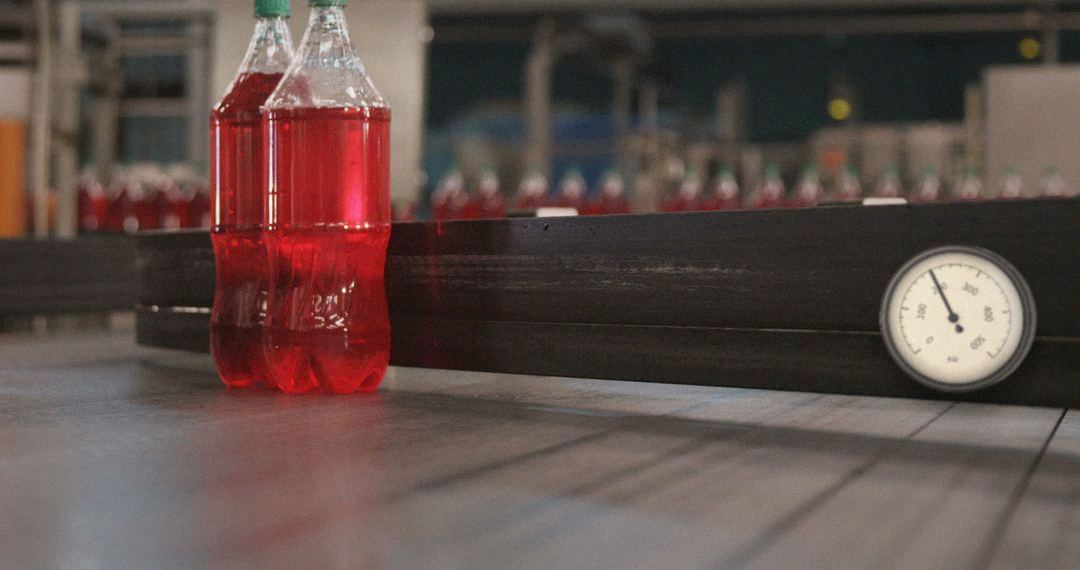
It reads 200 mV
